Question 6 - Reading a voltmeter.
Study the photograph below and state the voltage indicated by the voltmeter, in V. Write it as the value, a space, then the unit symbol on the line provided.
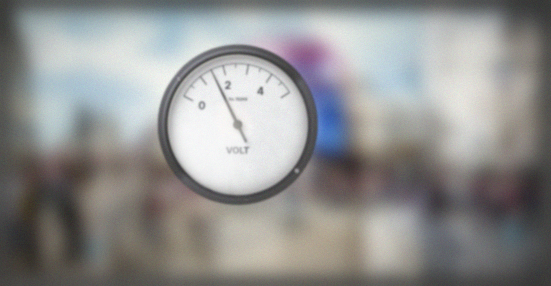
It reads 1.5 V
